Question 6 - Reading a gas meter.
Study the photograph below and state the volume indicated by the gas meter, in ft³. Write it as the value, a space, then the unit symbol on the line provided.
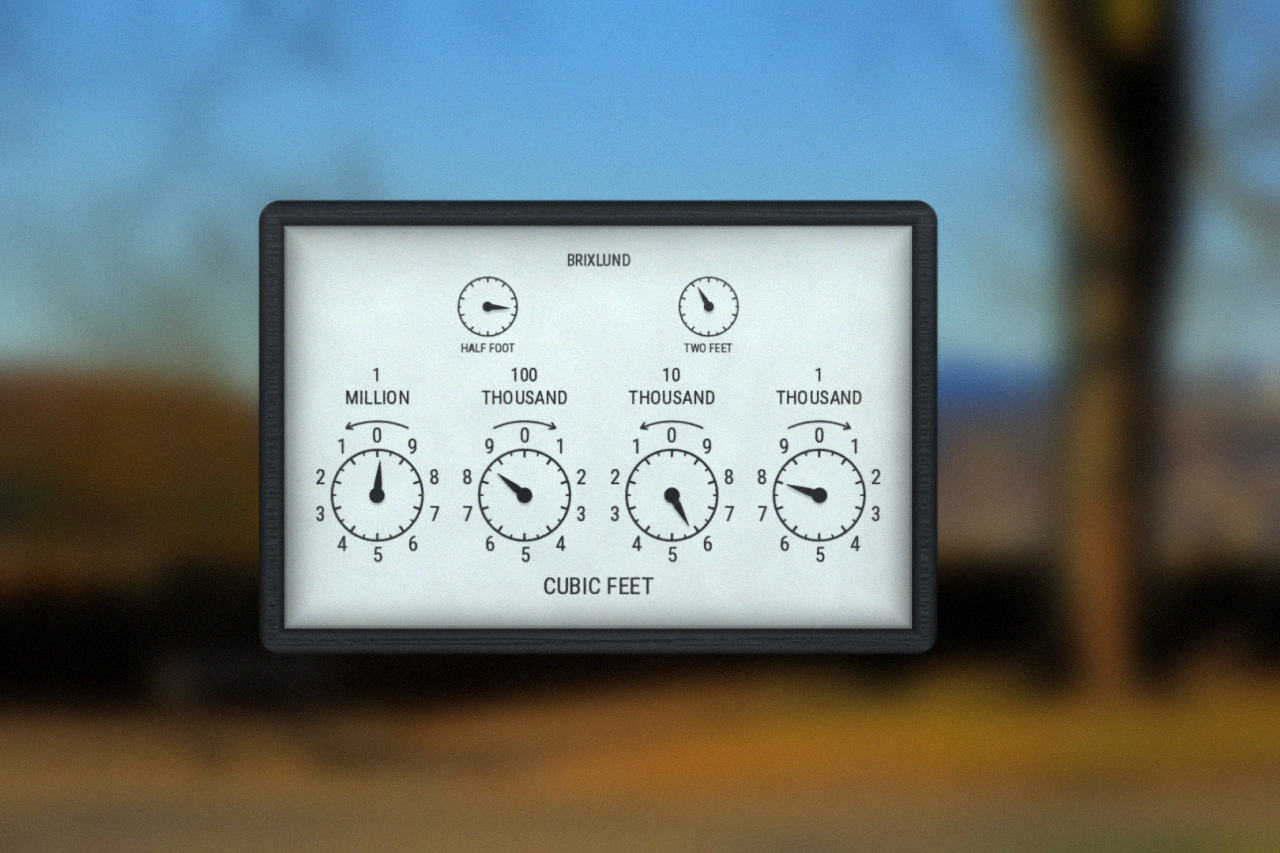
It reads 985800 ft³
